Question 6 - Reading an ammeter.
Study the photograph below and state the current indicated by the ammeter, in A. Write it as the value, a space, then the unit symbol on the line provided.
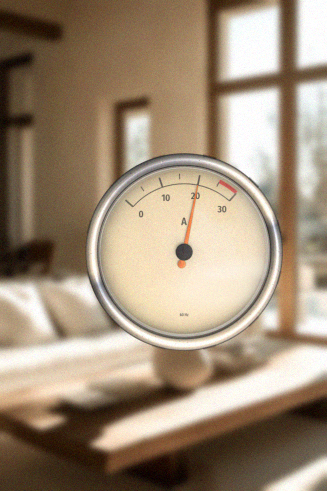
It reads 20 A
